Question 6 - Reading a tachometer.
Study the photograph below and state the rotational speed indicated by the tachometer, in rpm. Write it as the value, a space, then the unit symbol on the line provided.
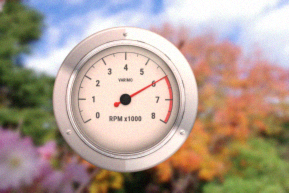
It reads 6000 rpm
